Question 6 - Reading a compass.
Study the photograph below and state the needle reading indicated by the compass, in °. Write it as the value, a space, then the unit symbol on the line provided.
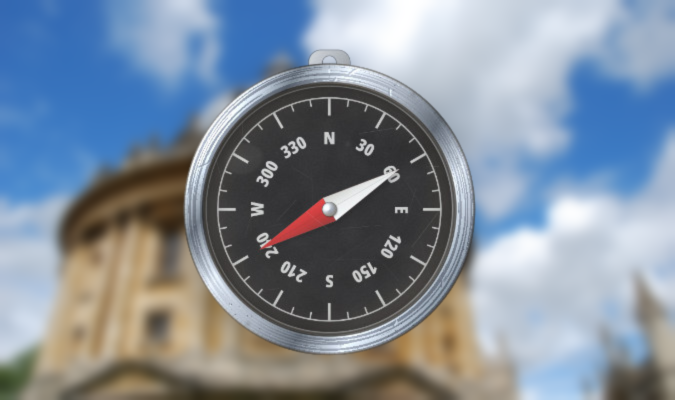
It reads 240 °
